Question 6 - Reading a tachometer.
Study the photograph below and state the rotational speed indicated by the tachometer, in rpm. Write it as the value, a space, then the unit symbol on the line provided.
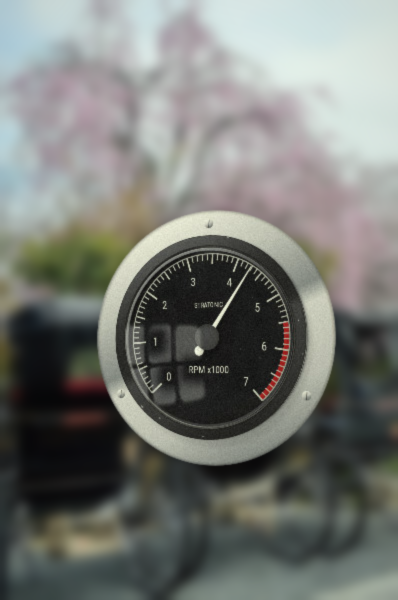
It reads 4300 rpm
